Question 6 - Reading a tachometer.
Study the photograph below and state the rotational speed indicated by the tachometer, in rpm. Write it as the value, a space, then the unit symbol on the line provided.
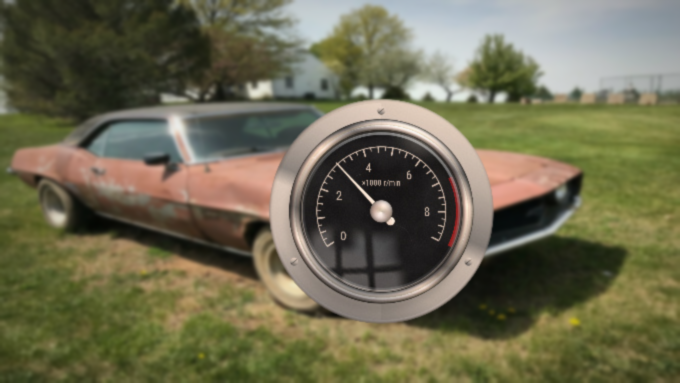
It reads 3000 rpm
